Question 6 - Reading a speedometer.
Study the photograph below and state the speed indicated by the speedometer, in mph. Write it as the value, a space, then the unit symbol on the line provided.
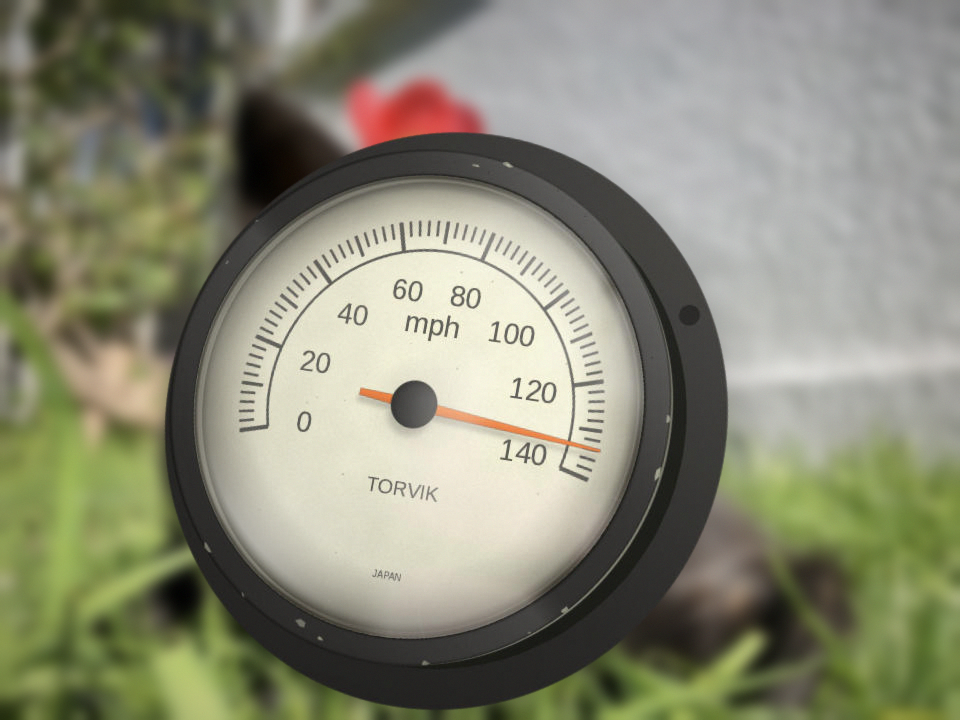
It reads 134 mph
